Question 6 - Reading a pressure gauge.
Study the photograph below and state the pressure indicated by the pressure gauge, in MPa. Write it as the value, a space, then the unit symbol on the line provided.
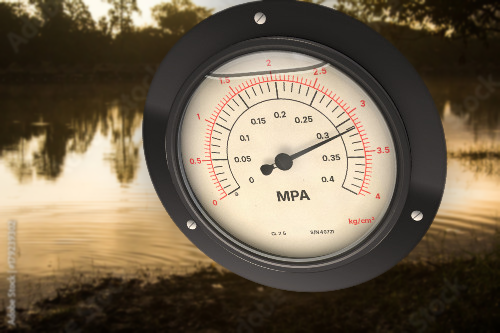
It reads 0.31 MPa
